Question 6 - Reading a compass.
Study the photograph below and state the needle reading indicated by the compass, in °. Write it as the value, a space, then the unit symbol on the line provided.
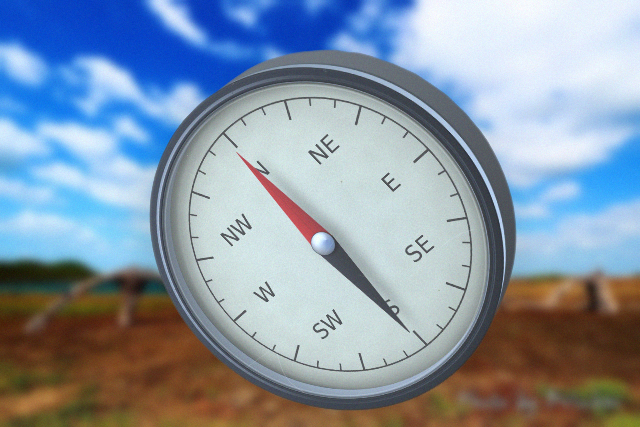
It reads 0 °
